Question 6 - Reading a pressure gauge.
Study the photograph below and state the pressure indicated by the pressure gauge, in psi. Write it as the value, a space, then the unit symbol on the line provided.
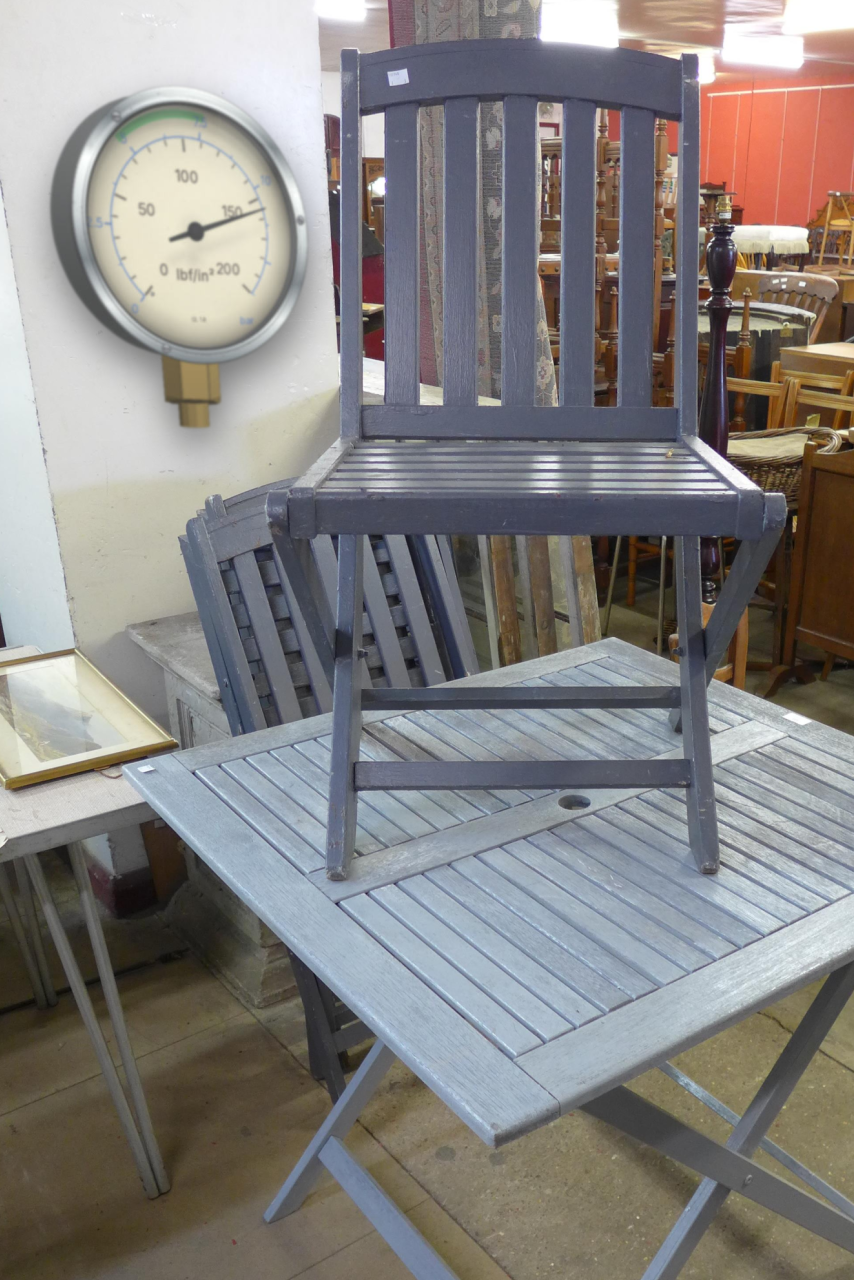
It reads 155 psi
